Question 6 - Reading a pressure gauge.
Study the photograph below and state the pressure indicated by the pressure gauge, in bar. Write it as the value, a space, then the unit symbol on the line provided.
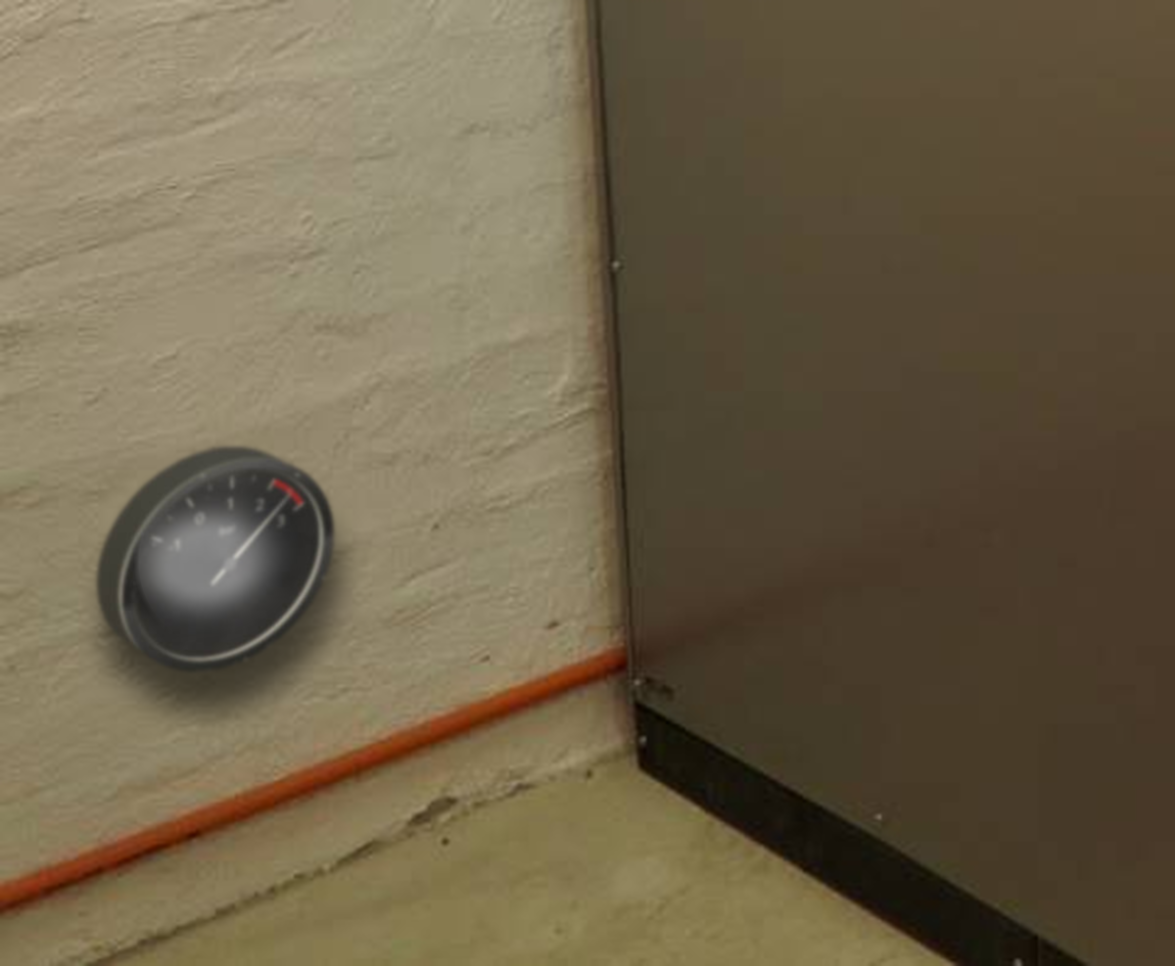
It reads 2.5 bar
